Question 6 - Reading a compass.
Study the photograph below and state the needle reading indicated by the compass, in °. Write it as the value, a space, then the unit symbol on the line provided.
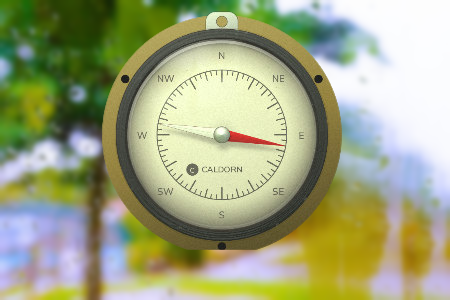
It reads 100 °
